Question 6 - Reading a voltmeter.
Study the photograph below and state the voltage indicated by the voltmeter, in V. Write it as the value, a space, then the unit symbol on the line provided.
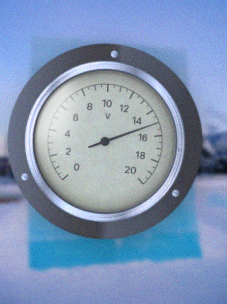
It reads 15 V
